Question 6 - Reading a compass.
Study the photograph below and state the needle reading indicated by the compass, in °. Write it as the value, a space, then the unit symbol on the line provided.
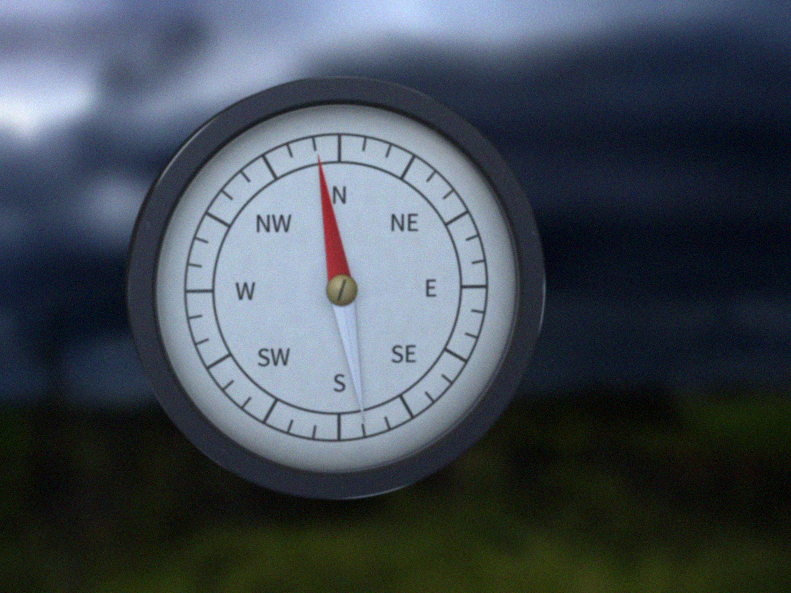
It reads 350 °
